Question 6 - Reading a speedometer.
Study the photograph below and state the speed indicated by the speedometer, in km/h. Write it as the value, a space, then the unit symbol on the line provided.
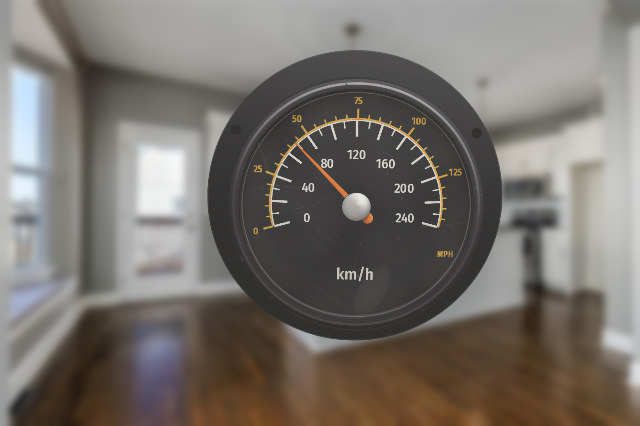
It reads 70 km/h
